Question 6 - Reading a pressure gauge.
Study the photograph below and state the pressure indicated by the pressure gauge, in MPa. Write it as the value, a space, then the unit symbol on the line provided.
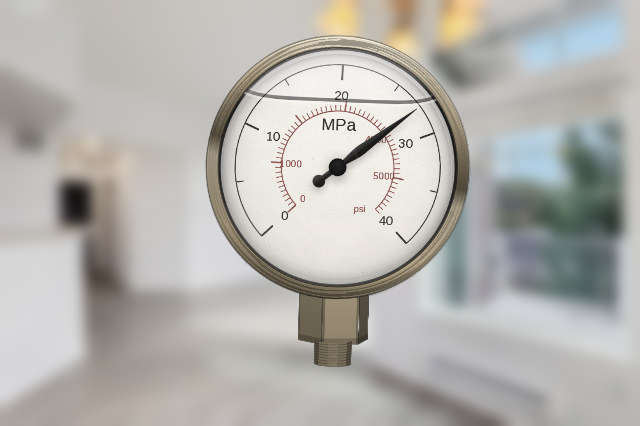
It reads 27.5 MPa
